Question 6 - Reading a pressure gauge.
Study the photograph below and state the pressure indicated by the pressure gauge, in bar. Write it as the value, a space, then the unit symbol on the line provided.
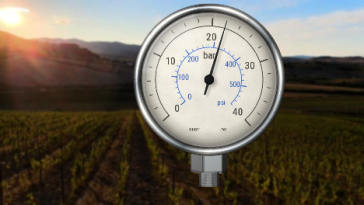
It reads 22 bar
